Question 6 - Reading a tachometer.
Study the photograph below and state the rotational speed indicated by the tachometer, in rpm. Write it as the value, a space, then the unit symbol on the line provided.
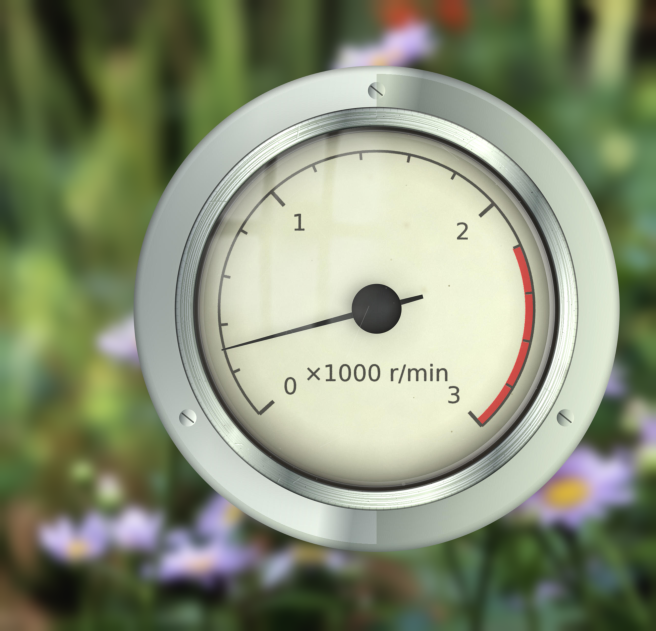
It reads 300 rpm
